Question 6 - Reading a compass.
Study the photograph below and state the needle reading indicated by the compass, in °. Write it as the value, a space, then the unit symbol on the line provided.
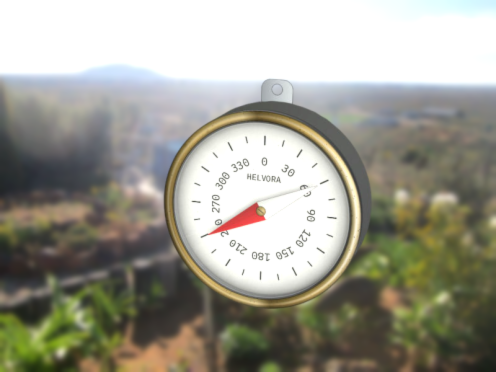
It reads 240 °
